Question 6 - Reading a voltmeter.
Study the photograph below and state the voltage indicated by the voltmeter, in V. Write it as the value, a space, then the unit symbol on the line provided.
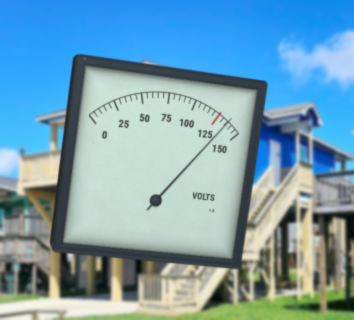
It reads 135 V
